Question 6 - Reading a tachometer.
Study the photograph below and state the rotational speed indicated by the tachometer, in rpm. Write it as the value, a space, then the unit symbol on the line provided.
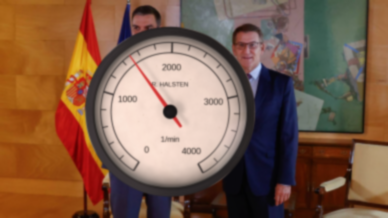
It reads 1500 rpm
